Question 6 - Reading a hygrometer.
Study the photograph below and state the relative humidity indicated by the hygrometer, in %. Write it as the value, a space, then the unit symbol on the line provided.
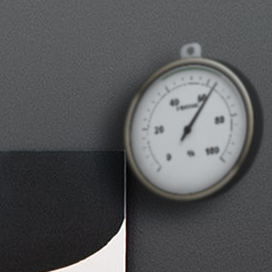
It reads 64 %
